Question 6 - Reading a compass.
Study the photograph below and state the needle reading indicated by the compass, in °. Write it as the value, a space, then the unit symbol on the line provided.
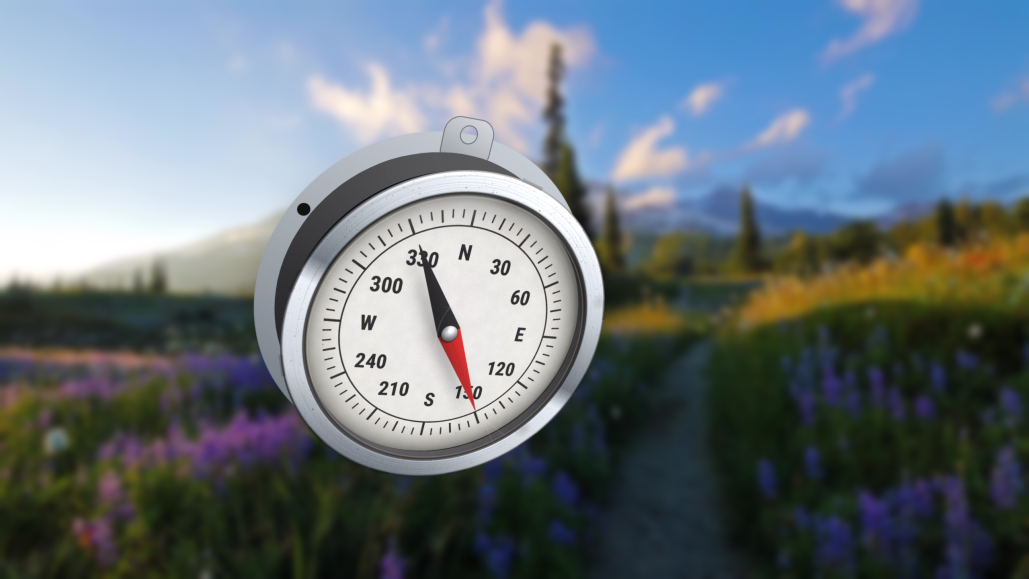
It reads 150 °
